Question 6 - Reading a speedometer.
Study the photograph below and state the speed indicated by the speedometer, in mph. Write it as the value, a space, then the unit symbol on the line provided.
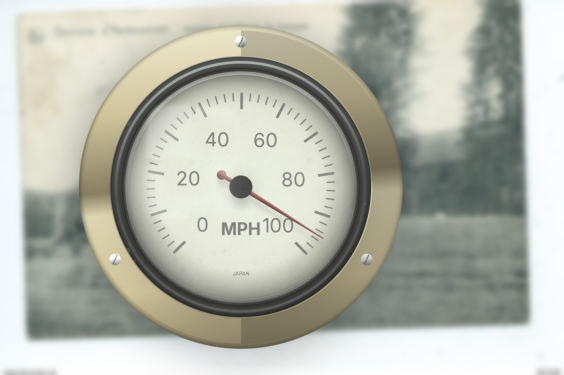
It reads 95 mph
